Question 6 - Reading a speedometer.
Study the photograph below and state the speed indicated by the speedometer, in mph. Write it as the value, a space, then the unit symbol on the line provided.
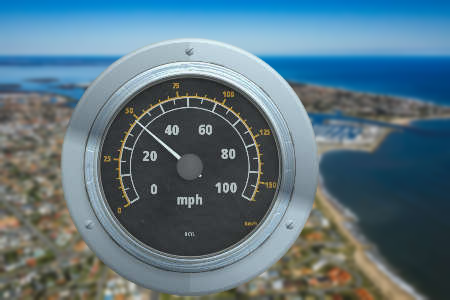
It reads 30 mph
